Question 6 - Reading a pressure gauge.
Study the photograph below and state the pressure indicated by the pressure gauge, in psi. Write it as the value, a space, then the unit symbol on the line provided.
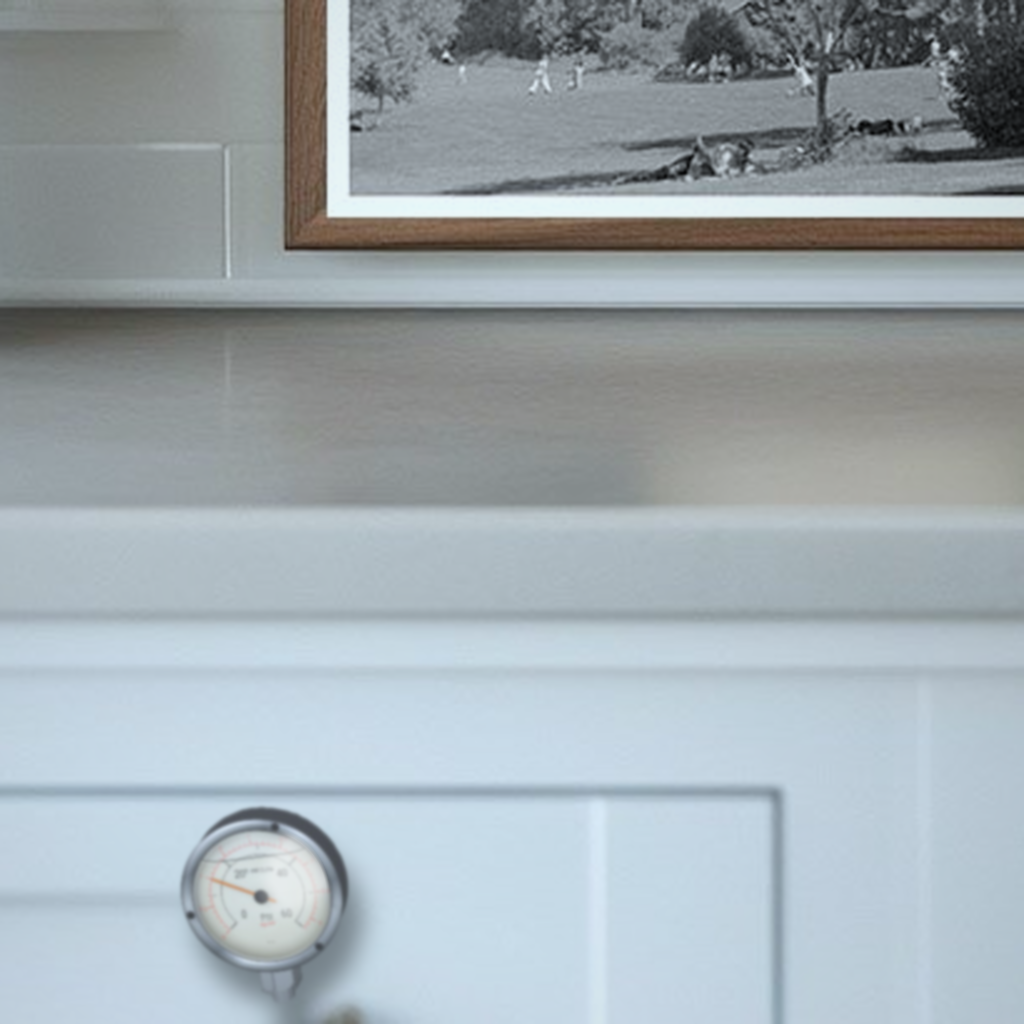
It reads 15 psi
